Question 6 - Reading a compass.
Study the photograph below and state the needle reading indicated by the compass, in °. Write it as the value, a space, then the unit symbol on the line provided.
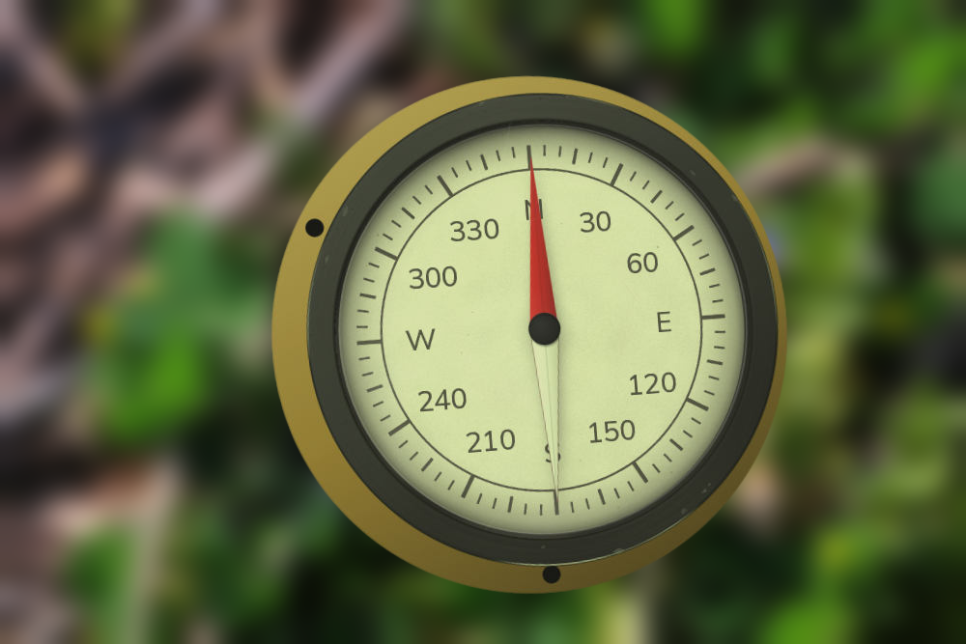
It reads 0 °
